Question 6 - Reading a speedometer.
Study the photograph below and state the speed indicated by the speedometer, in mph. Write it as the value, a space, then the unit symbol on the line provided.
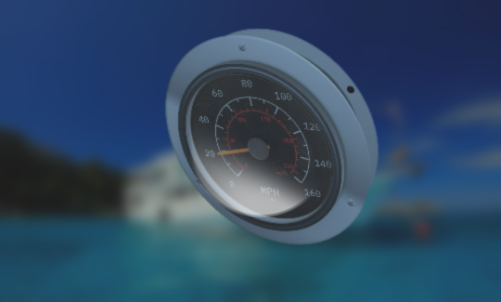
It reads 20 mph
